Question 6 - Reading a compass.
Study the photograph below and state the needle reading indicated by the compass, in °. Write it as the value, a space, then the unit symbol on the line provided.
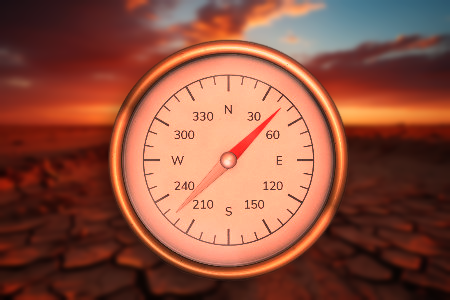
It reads 45 °
